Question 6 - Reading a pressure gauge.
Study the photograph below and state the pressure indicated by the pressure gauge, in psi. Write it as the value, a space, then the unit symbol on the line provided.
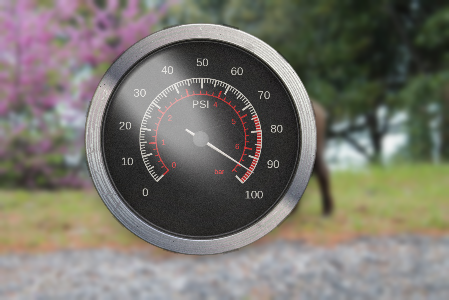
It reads 95 psi
